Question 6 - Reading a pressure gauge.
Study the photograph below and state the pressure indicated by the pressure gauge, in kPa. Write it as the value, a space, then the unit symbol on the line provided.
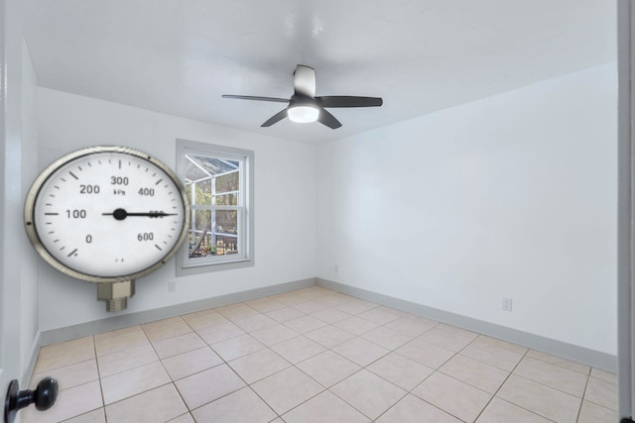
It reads 500 kPa
